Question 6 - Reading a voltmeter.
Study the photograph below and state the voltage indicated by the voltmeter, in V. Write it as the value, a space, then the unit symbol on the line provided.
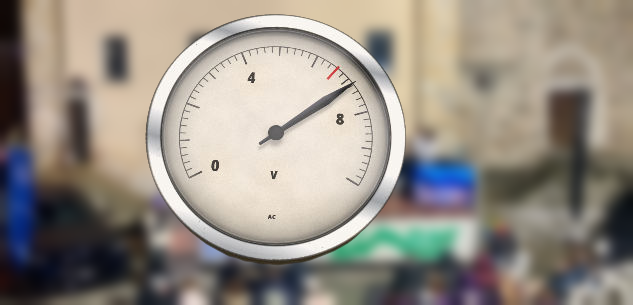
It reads 7.2 V
